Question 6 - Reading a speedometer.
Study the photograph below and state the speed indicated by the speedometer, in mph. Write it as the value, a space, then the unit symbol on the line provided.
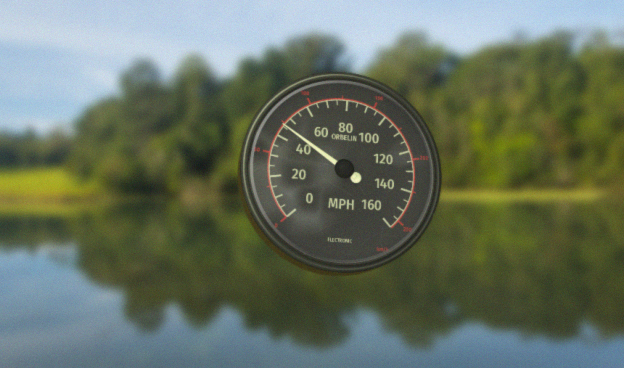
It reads 45 mph
